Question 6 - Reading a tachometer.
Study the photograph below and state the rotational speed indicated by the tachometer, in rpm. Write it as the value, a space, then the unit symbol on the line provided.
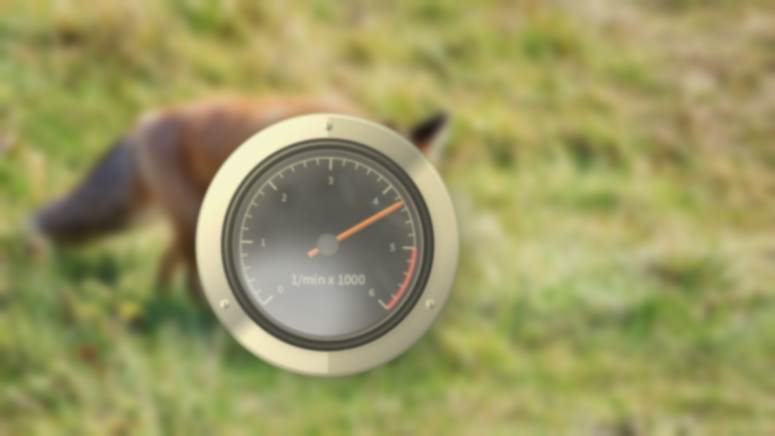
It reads 4300 rpm
